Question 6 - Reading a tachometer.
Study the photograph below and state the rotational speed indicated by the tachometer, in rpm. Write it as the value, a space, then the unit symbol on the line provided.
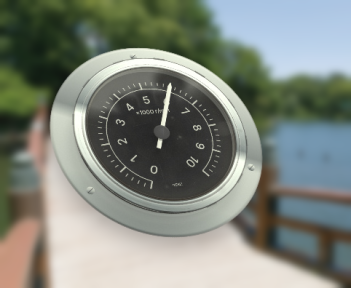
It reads 6000 rpm
